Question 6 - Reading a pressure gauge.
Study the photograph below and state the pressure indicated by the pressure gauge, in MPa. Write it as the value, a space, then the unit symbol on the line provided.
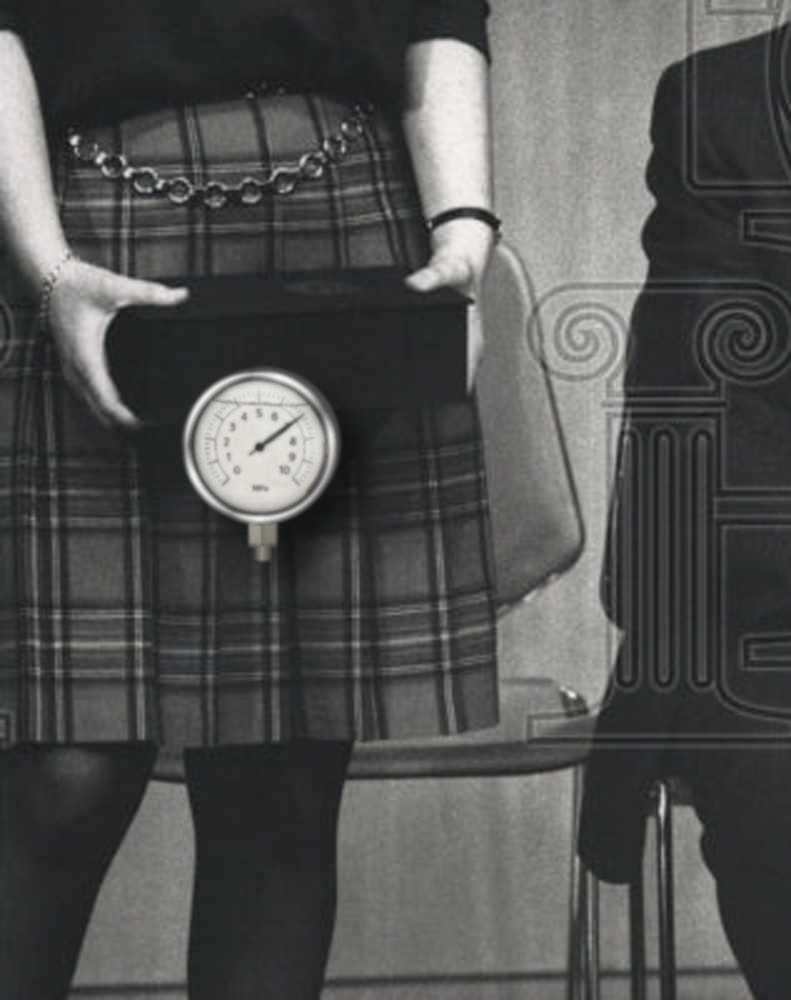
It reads 7 MPa
